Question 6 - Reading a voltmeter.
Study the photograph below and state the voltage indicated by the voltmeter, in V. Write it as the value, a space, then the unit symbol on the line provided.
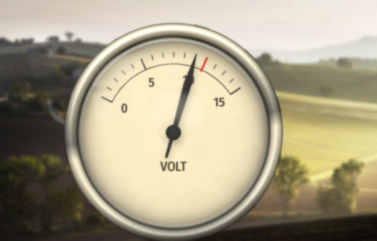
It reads 10 V
